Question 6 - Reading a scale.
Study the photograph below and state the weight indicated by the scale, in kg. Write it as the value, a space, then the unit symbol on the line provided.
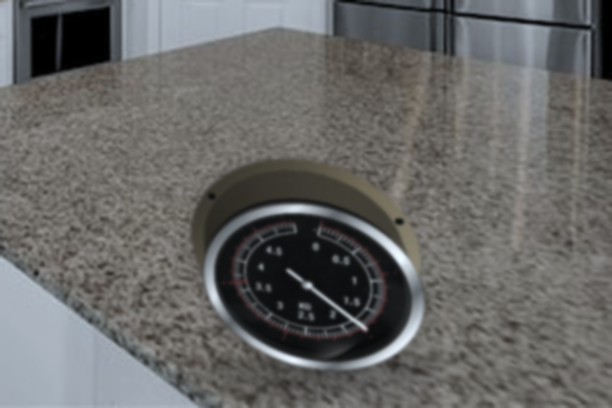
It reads 1.75 kg
